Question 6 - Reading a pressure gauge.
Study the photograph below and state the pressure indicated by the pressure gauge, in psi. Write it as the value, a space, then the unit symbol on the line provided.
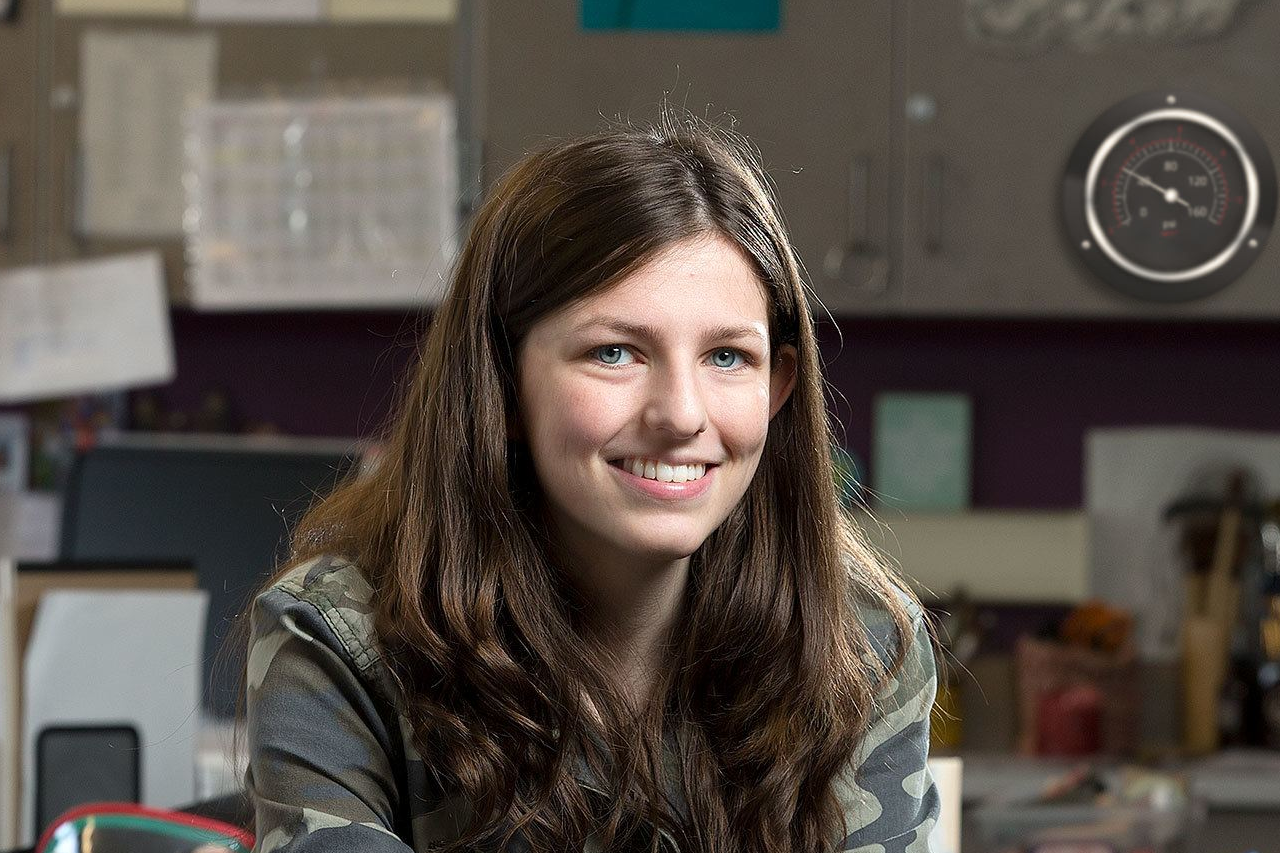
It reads 40 psi
